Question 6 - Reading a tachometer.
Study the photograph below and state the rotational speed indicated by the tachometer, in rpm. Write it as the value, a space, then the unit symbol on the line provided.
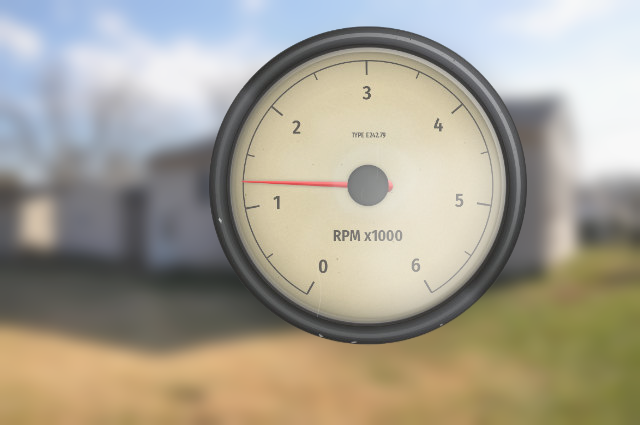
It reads 1250 rpm
